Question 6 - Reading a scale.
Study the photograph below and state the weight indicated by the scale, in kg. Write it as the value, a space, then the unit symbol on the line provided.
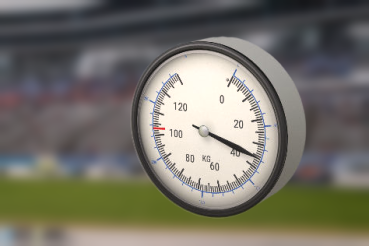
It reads 35 kg
